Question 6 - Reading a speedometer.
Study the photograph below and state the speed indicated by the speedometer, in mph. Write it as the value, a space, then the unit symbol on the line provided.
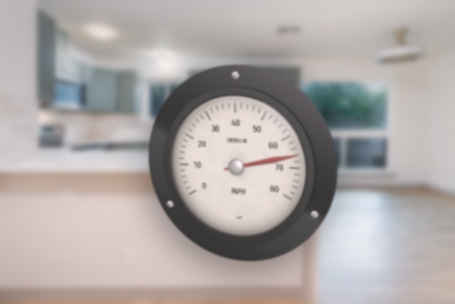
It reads 66 mph
